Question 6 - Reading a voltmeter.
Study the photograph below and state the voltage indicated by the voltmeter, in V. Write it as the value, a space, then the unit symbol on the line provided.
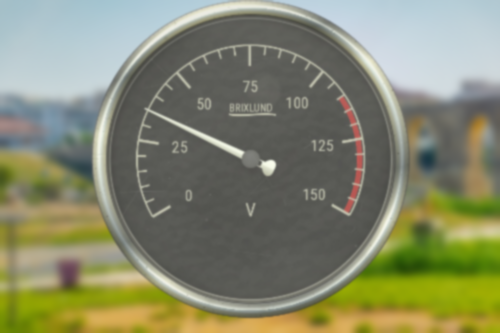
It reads 35 V
